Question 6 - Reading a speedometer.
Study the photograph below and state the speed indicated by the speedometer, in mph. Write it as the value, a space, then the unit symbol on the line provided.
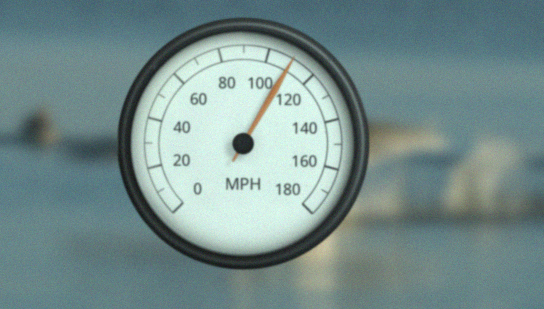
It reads 110 mph
